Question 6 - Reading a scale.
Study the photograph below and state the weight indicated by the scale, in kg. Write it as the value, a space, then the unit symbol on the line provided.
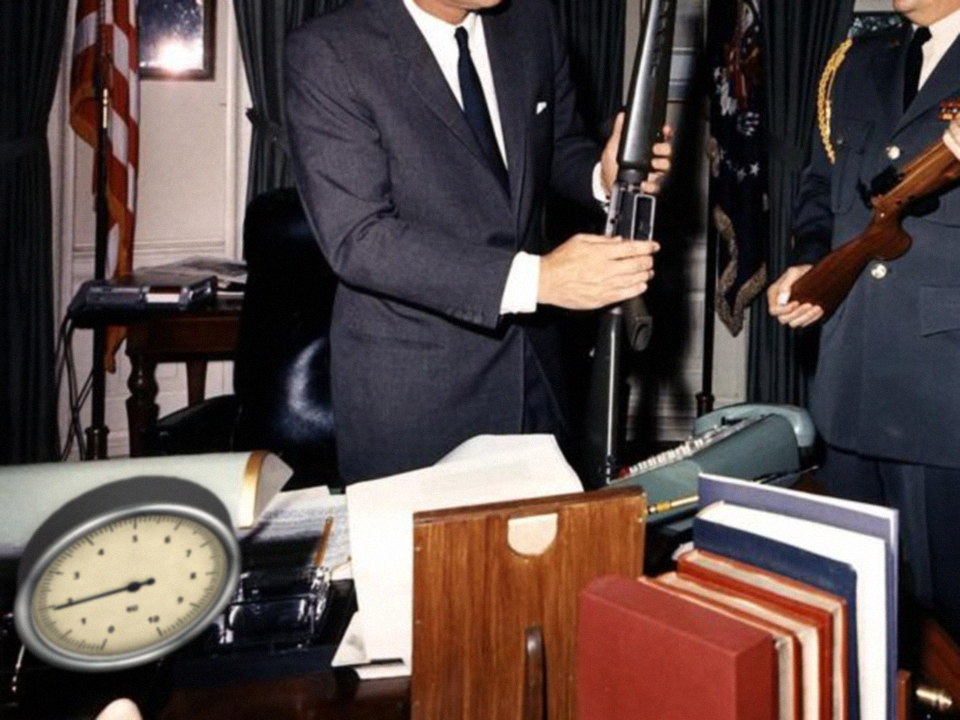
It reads 2 kg
